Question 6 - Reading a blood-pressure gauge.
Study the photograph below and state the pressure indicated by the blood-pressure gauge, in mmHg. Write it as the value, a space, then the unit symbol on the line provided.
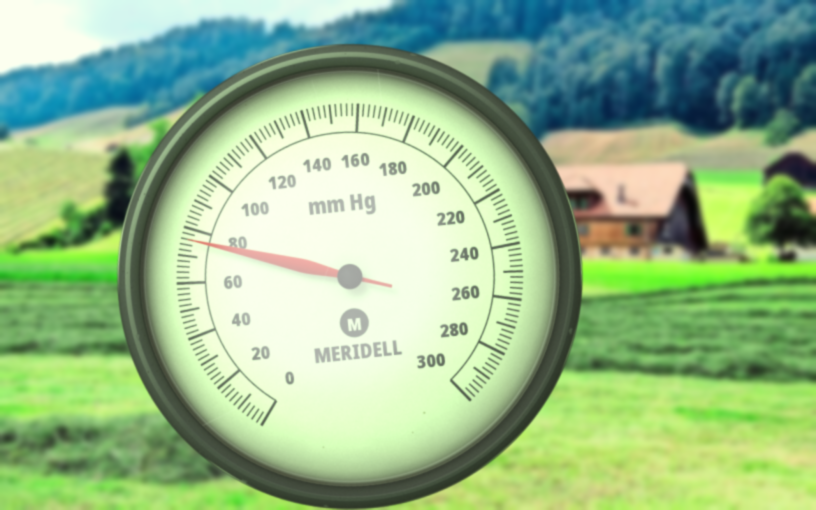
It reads 76 mmHg
